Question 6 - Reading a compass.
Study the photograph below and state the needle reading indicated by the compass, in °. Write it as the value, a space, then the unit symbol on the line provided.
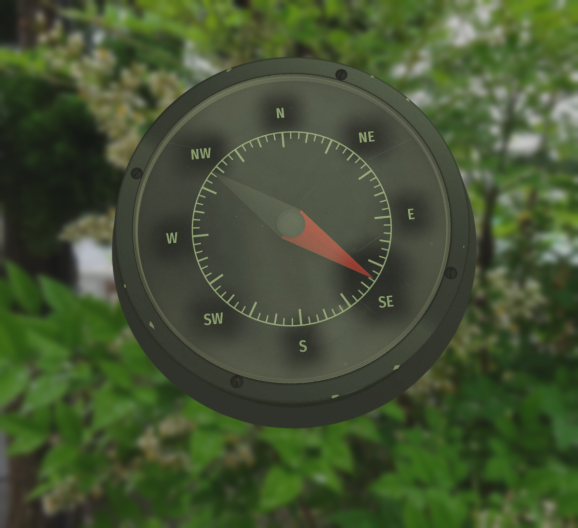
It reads 130 °
